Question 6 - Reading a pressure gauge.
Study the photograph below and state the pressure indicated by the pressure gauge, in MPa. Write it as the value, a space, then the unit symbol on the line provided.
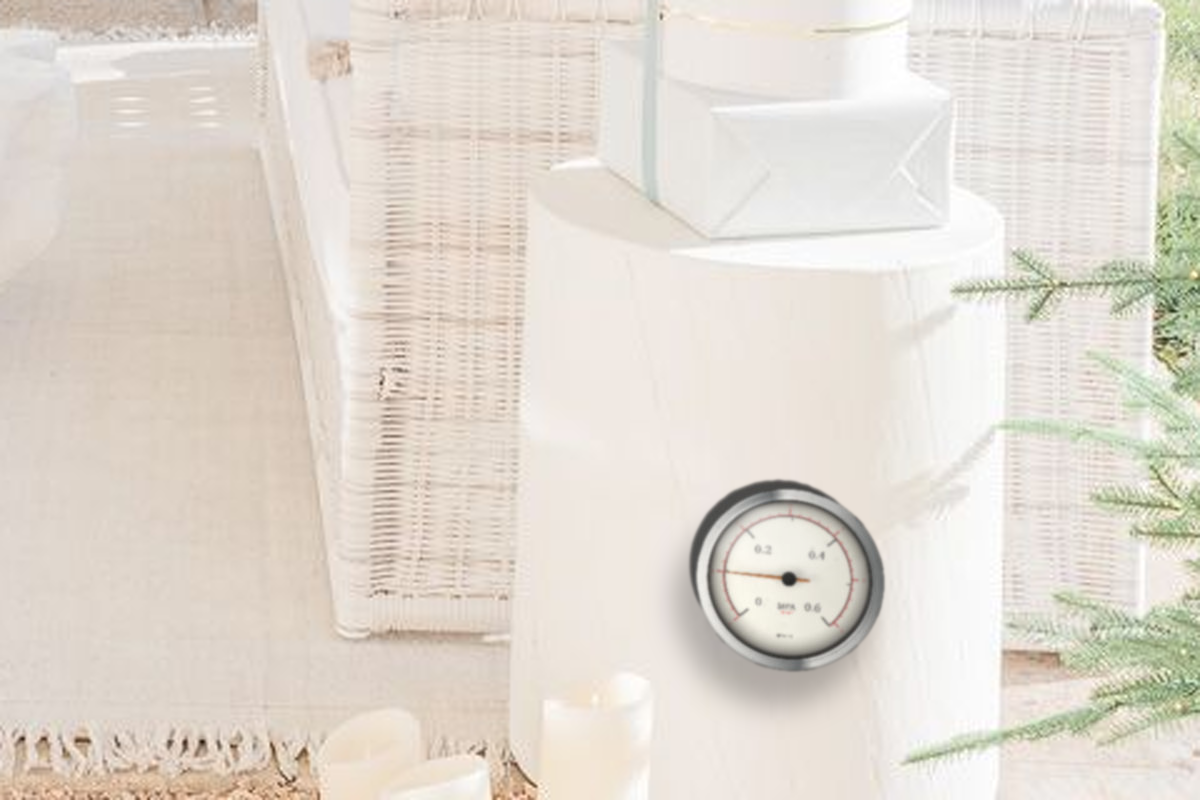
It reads 0.1 MPa
